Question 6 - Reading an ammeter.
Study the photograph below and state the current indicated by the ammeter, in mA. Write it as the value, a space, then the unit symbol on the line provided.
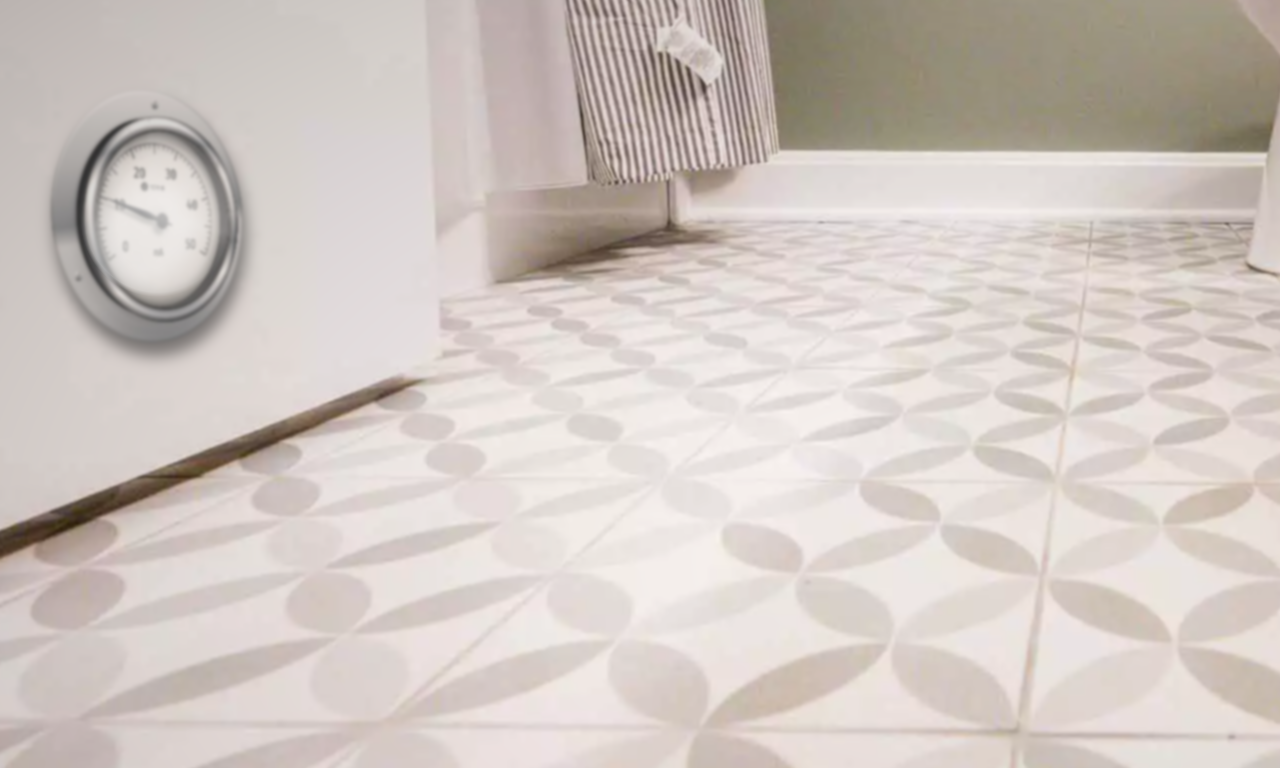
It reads 10 mA
